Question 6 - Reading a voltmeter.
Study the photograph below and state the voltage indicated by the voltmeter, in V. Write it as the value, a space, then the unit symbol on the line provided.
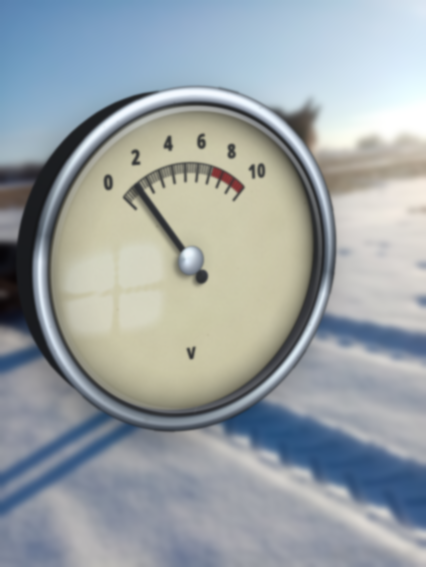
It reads 1 V
